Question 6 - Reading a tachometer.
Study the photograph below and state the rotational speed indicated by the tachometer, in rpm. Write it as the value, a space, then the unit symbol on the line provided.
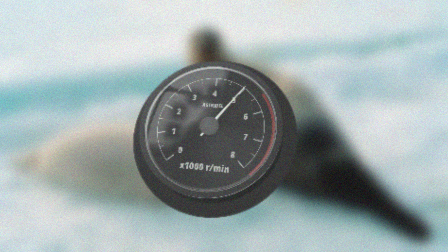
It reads 5000 rpm
